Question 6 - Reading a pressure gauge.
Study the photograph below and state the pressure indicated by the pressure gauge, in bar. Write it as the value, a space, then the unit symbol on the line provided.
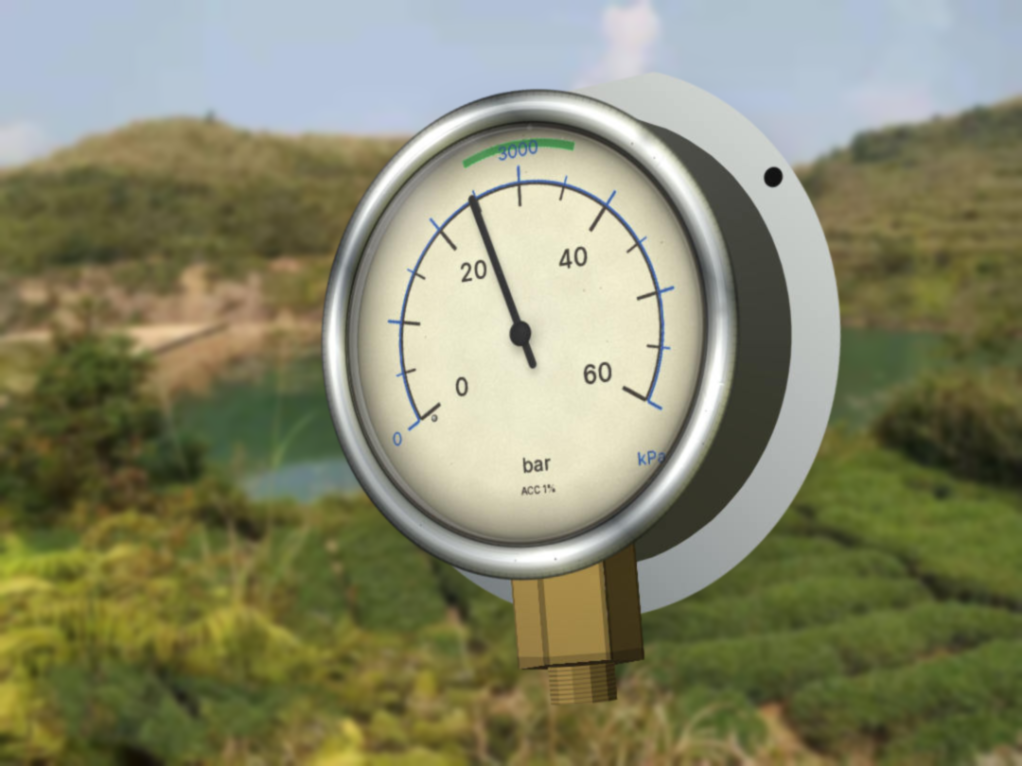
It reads 25 bar
